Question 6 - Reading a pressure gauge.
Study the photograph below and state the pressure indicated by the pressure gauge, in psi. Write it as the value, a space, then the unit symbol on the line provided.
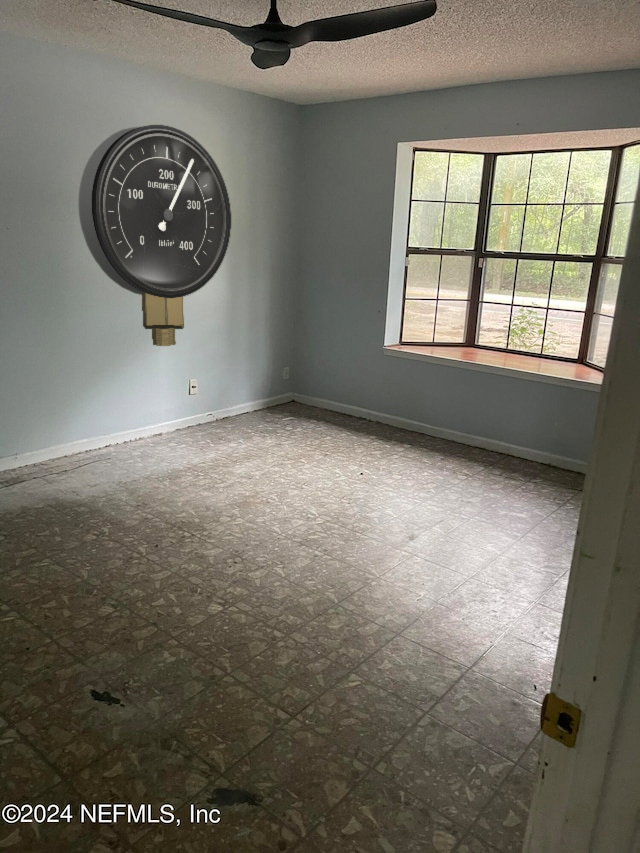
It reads 240 psi
